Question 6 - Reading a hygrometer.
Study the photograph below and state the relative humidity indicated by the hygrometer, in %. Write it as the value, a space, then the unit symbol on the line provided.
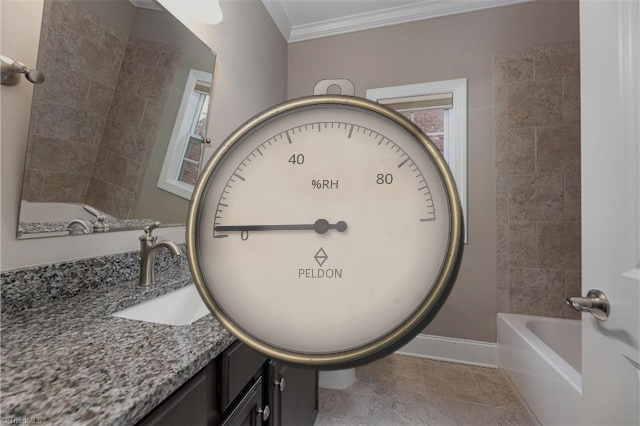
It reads 2 %
